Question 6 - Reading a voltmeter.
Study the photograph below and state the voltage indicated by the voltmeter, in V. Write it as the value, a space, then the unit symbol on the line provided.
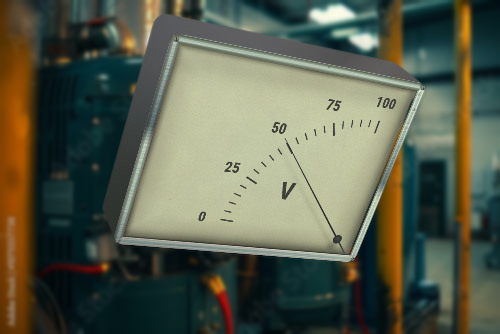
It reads 50 V
